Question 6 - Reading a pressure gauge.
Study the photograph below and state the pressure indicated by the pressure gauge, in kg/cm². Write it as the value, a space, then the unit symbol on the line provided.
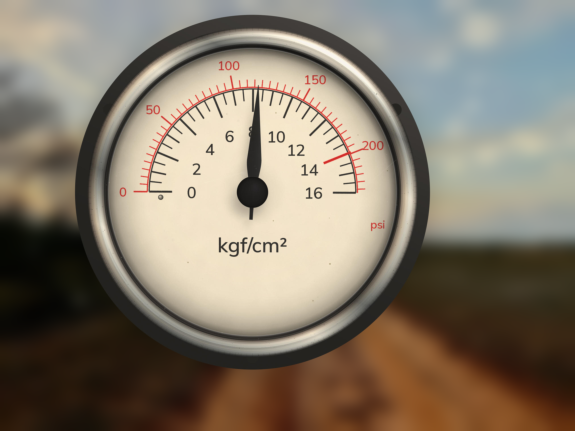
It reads 8.25 kg/cm²
